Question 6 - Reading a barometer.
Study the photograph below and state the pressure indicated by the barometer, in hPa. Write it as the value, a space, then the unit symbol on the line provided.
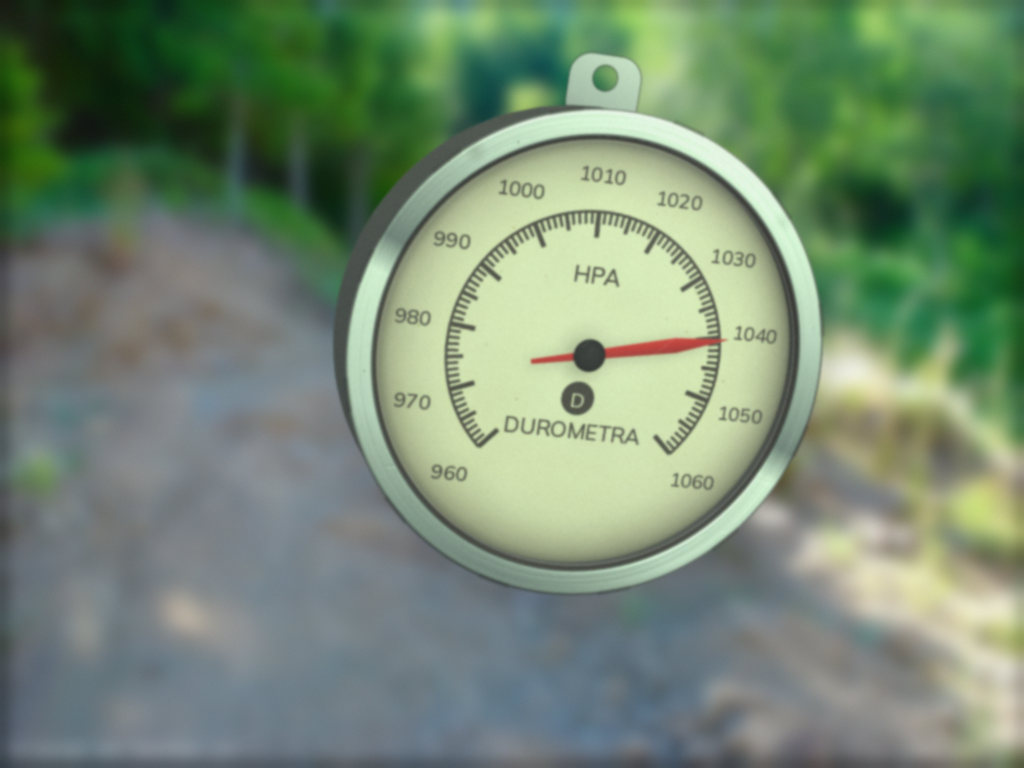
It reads 1040 hPa
